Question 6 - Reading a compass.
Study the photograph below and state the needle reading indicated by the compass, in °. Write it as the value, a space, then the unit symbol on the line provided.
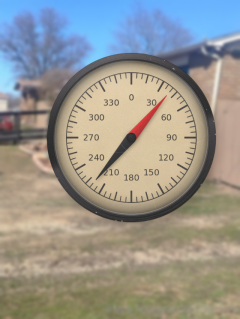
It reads 40 °
